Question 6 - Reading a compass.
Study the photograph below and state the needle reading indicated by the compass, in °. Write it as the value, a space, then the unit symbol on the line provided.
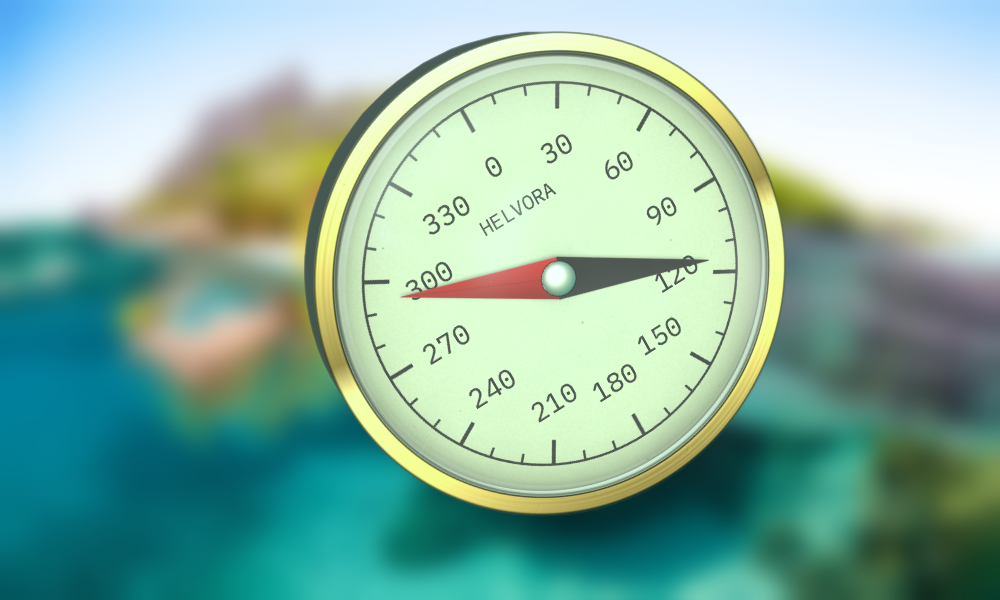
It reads 295 °
